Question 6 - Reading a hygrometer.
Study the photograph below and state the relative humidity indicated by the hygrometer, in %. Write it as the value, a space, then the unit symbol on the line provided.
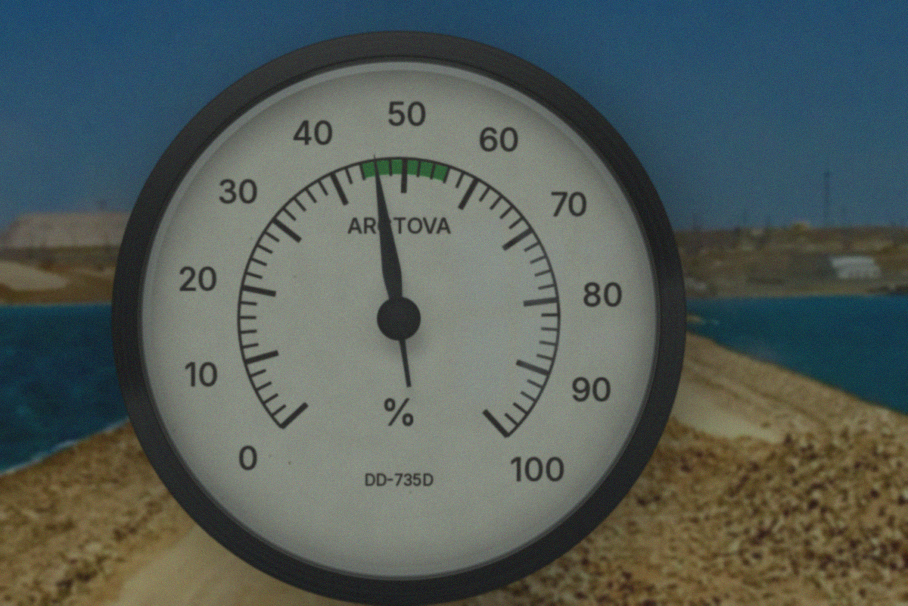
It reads 46 %
